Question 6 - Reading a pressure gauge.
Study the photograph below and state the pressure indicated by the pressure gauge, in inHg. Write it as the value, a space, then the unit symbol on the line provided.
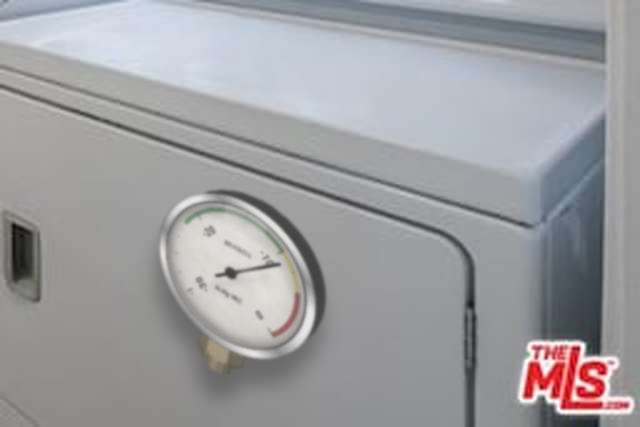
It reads -9 inHg
